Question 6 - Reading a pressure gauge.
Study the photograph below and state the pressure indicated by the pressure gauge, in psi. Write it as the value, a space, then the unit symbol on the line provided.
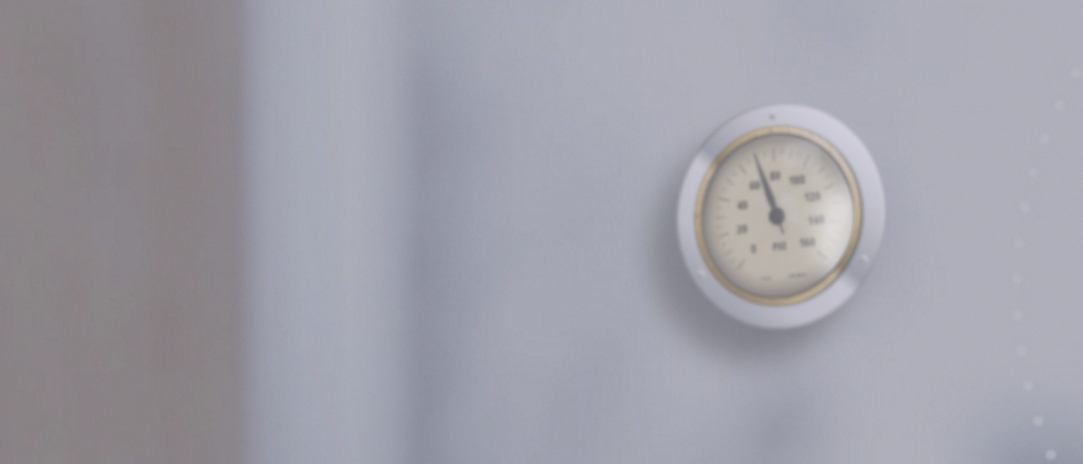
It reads 70 psi
